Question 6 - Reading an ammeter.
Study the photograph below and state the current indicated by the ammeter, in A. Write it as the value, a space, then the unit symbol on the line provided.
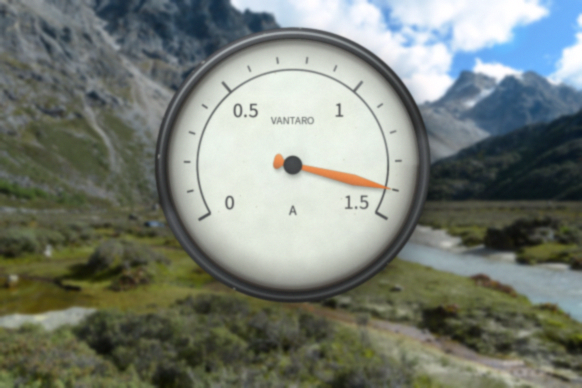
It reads 1.4 A
